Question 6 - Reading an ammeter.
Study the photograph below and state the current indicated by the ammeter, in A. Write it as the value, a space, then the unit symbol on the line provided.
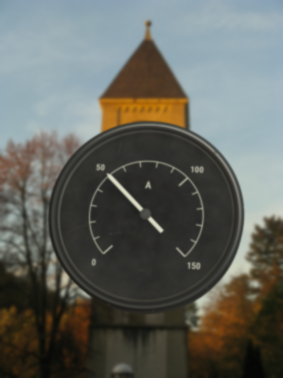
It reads 50 A
